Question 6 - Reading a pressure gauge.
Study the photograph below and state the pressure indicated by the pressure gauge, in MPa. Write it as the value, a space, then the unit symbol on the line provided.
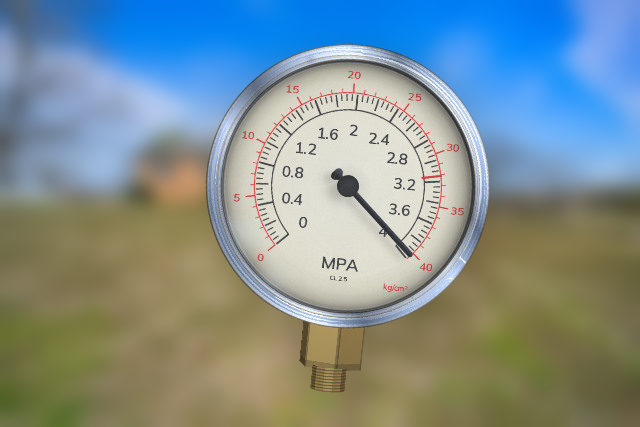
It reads 3.95 MPa
